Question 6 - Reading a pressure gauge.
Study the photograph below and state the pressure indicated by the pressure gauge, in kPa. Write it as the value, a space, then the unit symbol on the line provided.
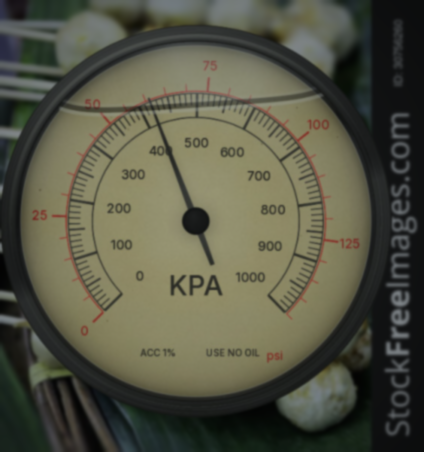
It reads 420 kPa
